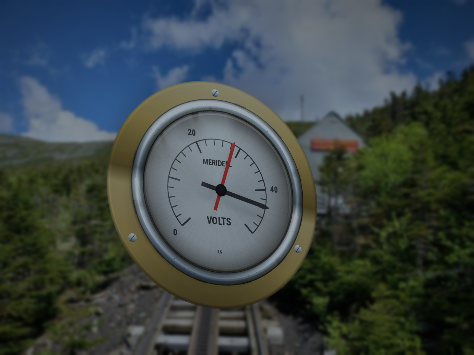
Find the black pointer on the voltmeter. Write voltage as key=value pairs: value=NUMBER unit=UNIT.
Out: value=44 unit=V
